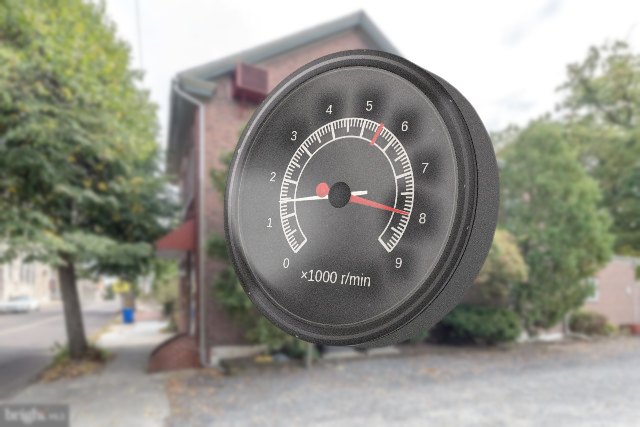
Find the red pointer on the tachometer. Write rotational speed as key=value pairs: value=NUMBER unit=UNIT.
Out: value=8000 unit=rpm
